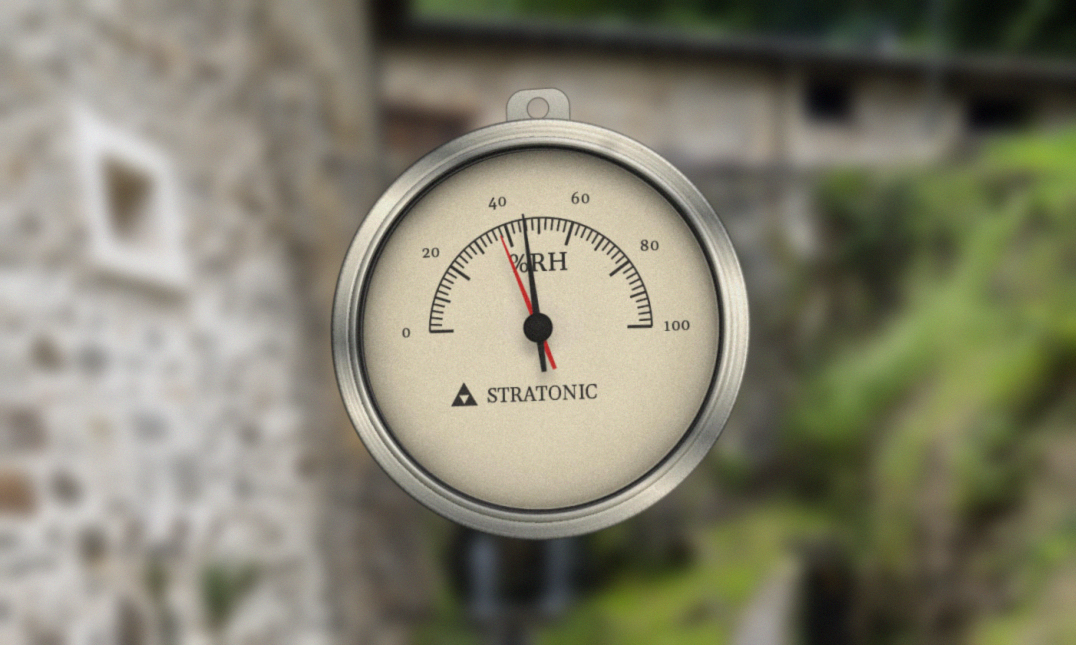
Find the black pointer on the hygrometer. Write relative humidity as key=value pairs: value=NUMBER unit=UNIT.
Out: value=46 unit=%
